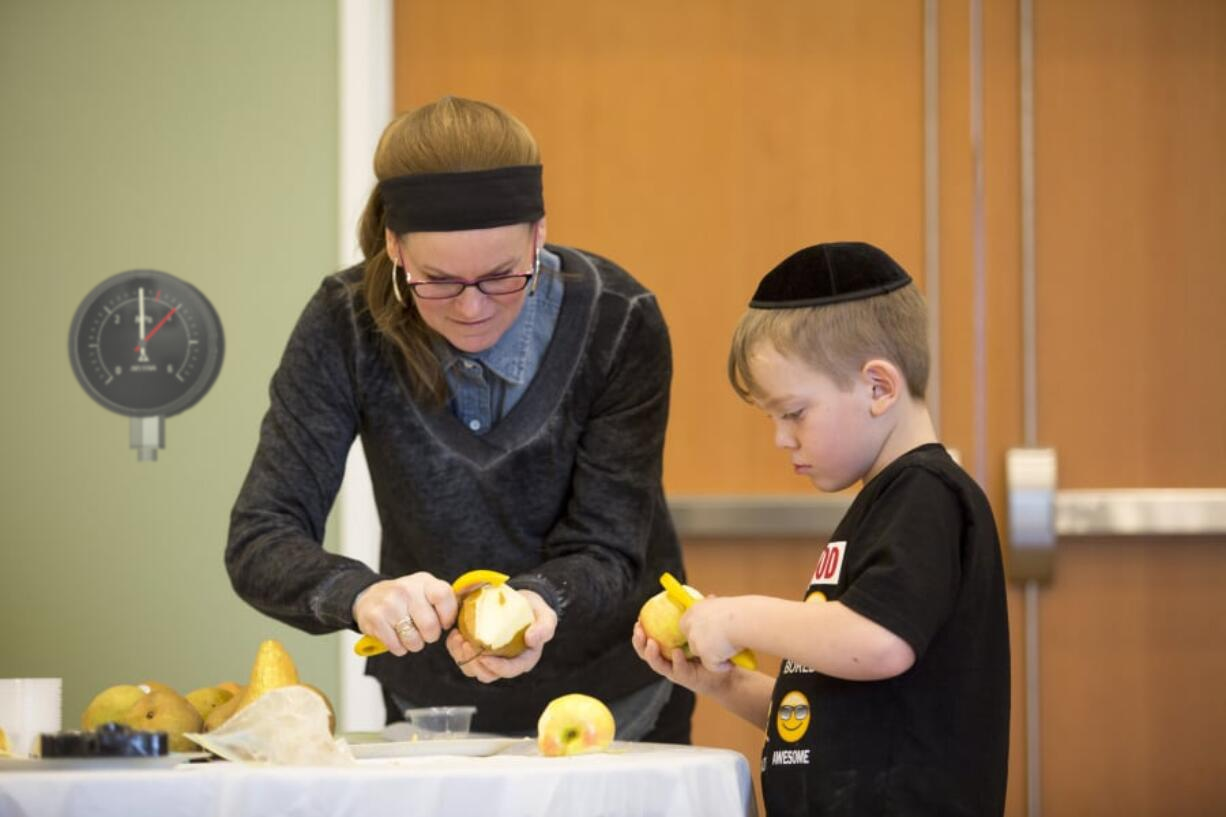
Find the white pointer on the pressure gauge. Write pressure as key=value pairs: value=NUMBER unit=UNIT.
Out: value=3 unit=MPa
